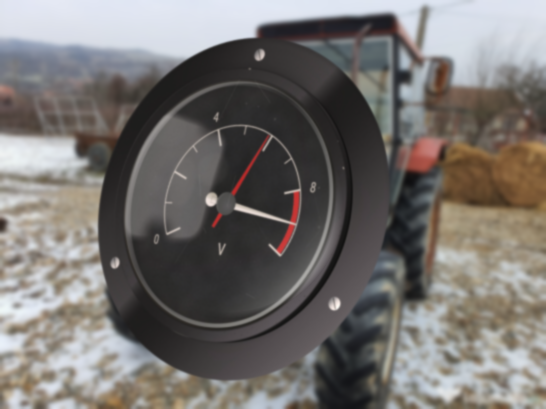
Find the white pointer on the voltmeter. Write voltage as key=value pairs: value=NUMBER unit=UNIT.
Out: value=9 unit=V
